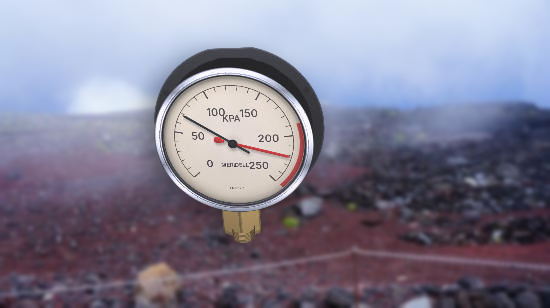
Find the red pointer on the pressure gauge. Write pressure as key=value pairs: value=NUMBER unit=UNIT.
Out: value=220 unit=kPa
